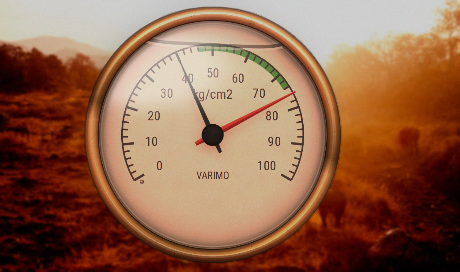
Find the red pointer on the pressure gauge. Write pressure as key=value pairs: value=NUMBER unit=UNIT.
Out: value=76 unit=kg/cm²
